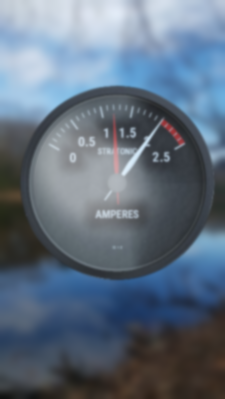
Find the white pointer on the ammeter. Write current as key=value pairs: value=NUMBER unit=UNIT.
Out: value=2 unit=A
